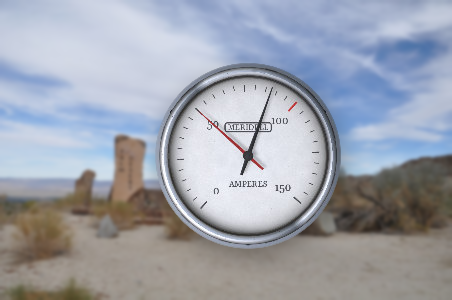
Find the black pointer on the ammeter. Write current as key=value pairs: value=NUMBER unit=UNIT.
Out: value=87.5 unit=A
